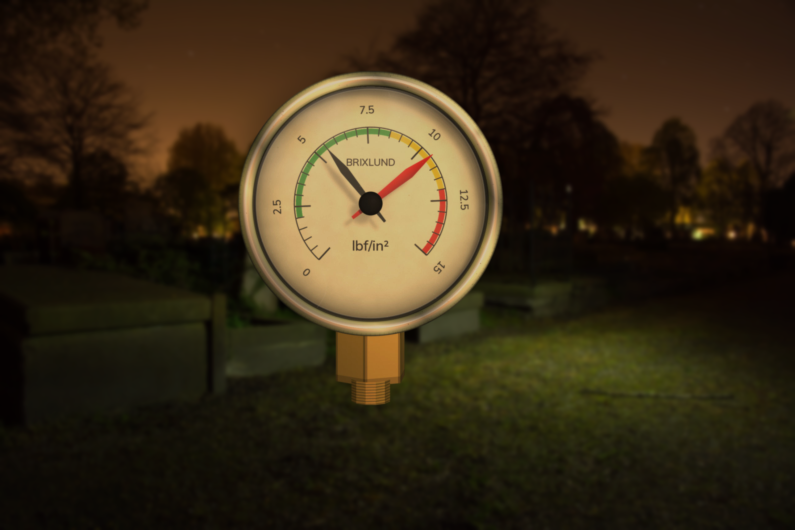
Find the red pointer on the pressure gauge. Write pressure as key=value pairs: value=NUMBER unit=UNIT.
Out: value=10.5 unit=psi
